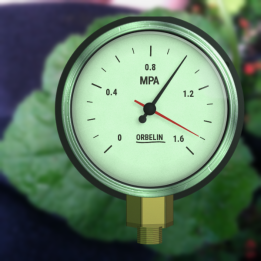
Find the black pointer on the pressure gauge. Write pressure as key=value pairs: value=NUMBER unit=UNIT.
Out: value=1 unit=MPa
